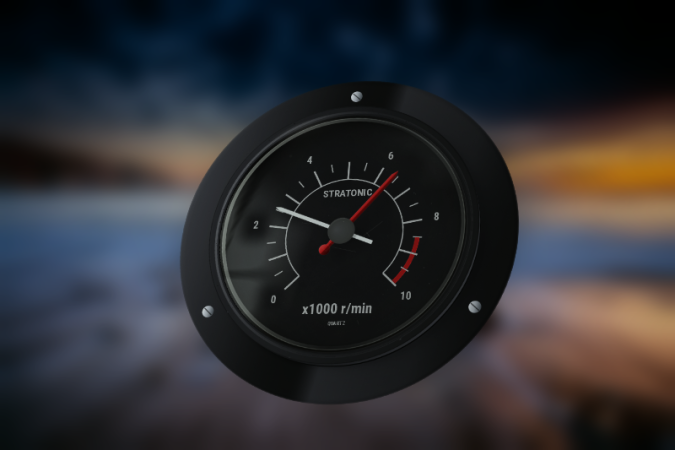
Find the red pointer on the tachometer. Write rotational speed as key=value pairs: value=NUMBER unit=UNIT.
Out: value=6500 unit=rpm
